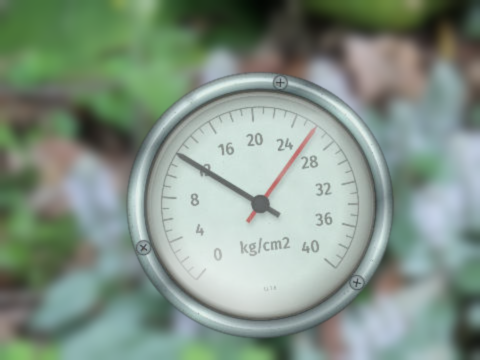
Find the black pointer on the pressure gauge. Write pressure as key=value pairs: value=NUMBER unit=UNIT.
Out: value=12 unit=kg/cm²
